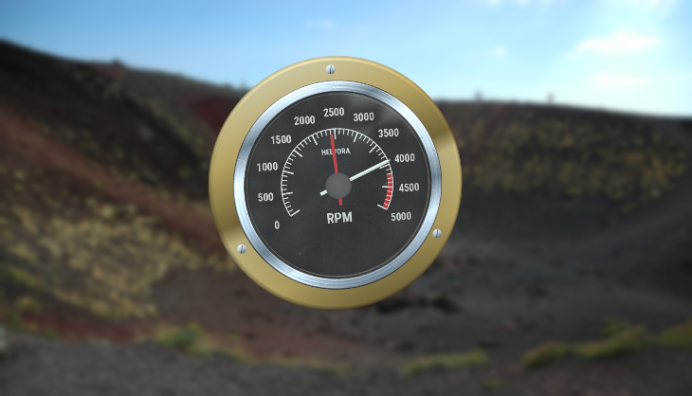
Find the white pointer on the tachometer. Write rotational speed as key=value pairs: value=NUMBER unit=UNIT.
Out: value=3900 unit=rpm
